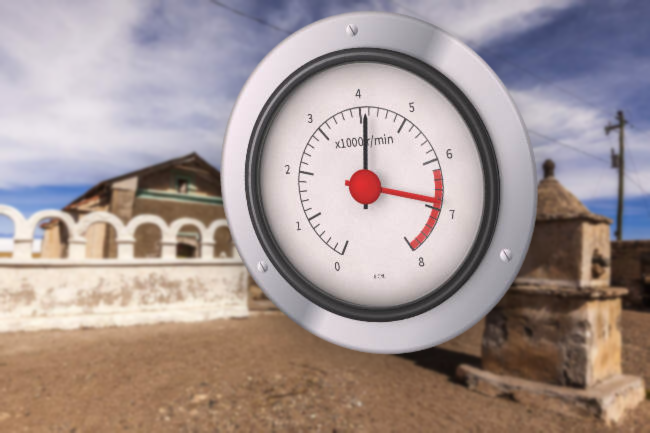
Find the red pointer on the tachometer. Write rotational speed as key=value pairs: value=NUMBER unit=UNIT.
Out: value=6800 unit=rpm
